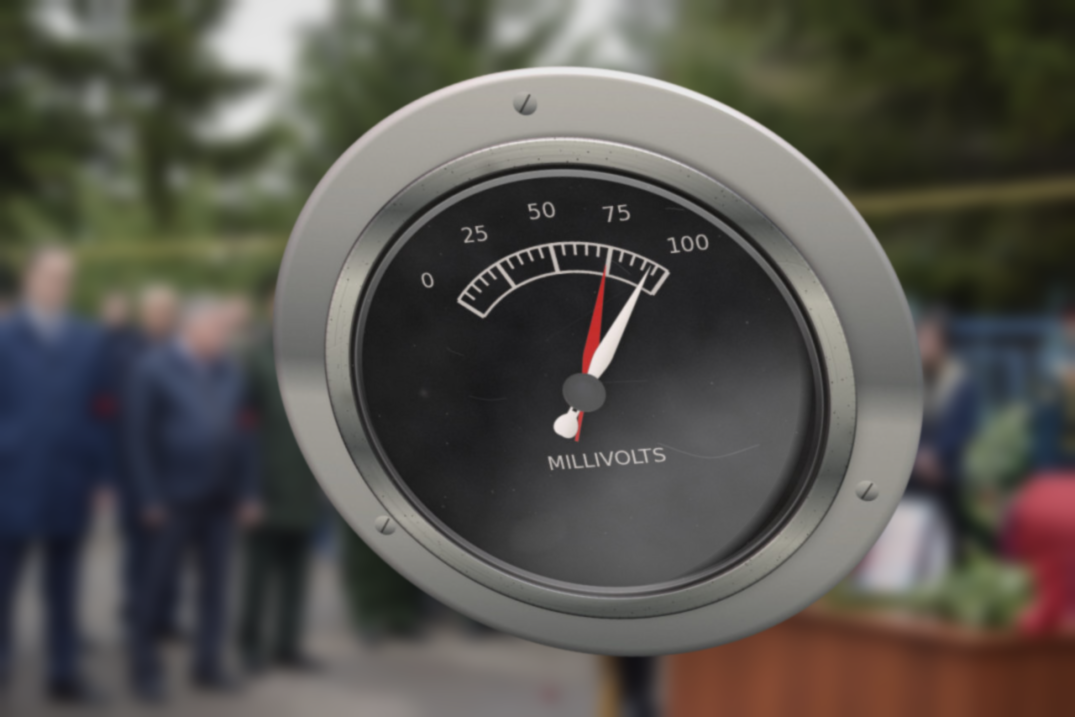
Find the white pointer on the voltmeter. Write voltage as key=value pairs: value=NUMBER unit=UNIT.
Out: value=92.5 unit=mV
